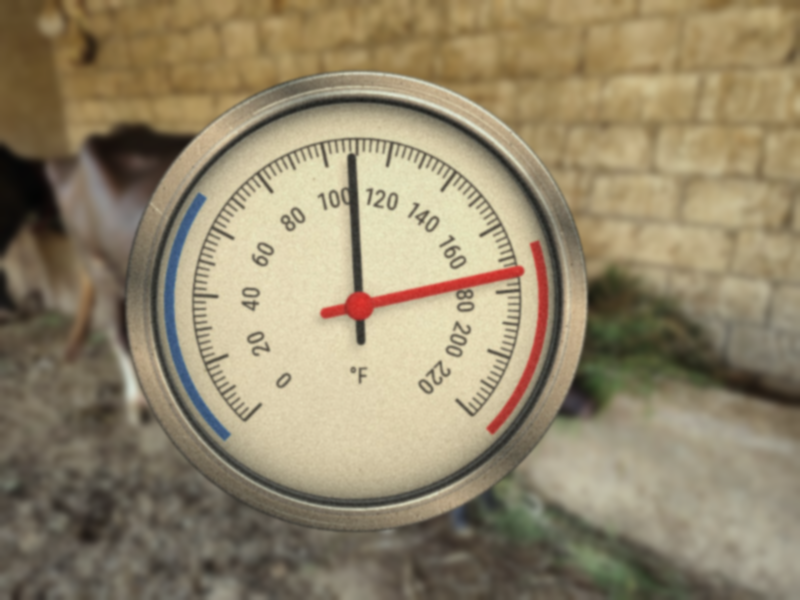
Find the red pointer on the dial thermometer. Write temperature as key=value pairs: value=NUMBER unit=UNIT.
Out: value=174 unit=°F
